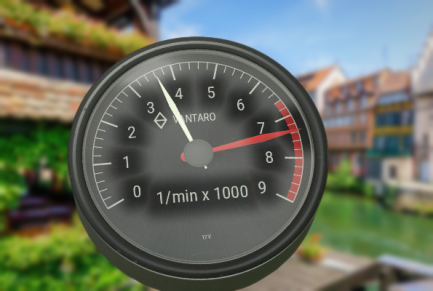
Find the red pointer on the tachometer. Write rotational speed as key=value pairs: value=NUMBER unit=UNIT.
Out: value=7400 unit=rpm
